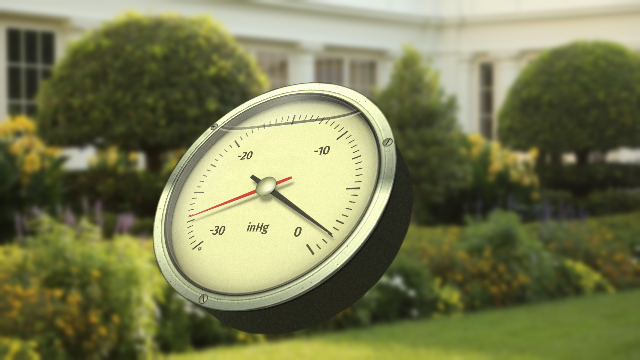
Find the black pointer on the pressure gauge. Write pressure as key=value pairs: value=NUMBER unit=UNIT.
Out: value=-1.5 unit=inHg
